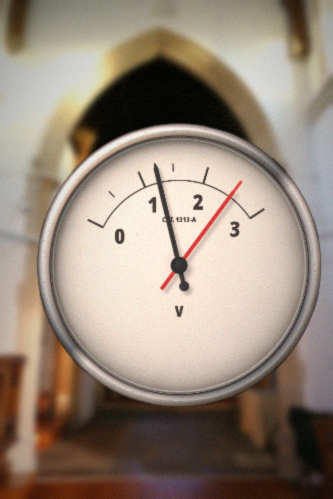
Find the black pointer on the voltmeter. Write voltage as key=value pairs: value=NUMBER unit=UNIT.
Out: value=1.25 unit=V
